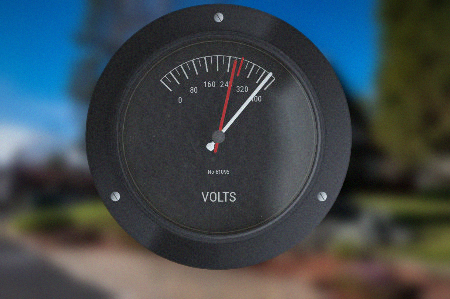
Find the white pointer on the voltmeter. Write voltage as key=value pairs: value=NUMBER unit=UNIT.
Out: value=380 unit=V
